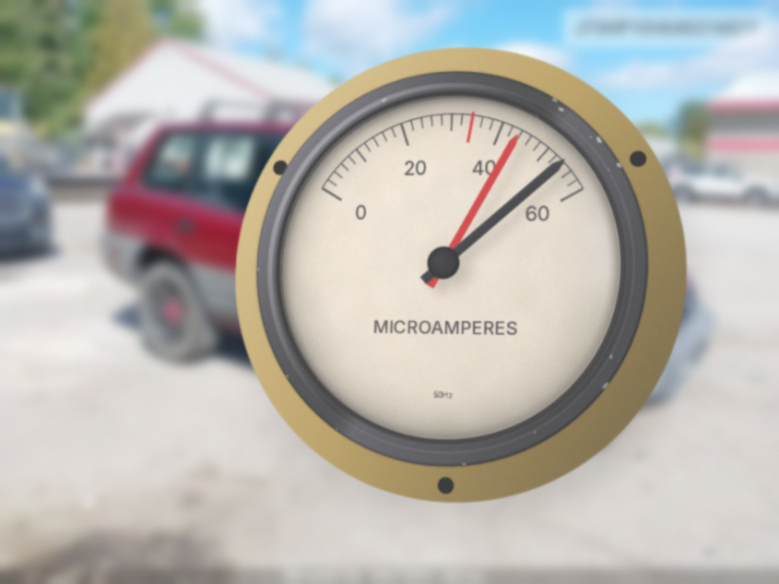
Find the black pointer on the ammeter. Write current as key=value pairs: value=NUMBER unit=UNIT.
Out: value=54 unit=µA
